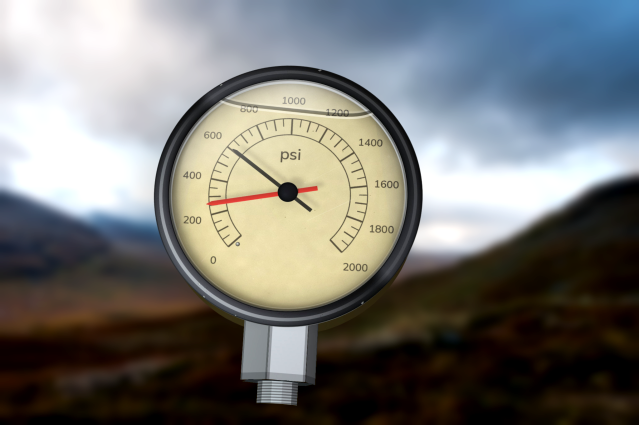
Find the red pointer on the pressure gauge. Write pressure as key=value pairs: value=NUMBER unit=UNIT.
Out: value=250 unit=psi
